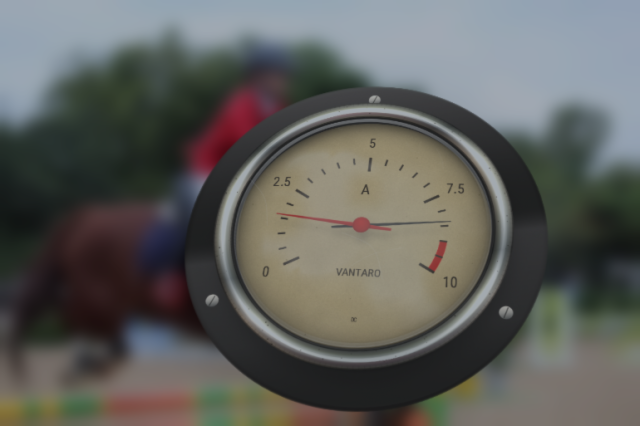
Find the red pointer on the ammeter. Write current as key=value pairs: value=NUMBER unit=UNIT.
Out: value=1.5 unit=A
